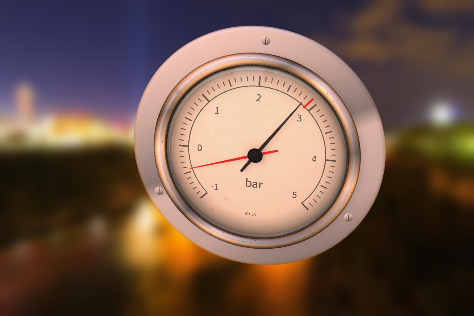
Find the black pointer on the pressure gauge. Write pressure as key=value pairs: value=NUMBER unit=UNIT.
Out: value=2.8 unit=bar
